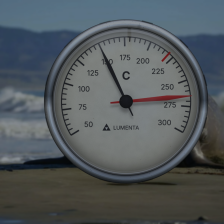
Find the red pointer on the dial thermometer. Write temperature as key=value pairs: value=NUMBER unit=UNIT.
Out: value=265 unit=°C
